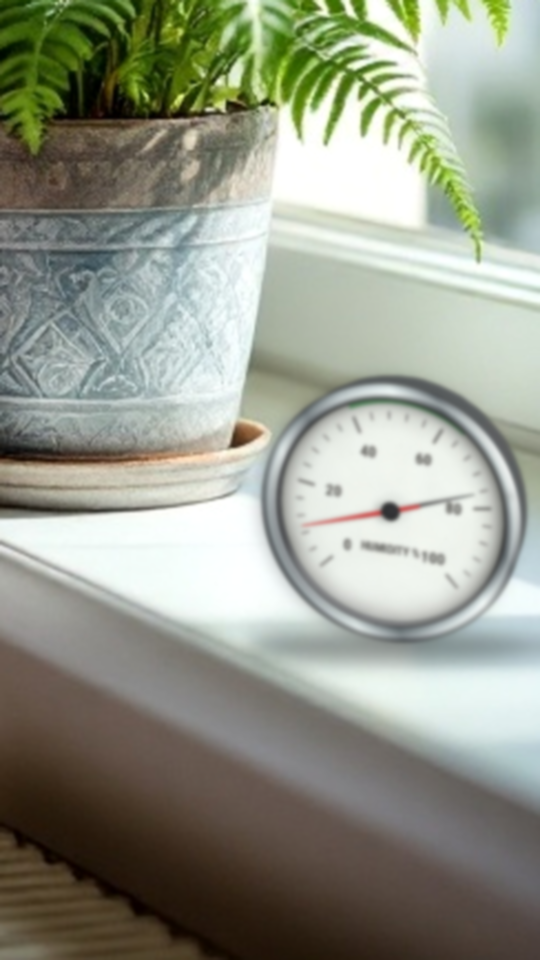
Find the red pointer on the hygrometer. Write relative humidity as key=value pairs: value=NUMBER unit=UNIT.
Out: value=10 unit=%
